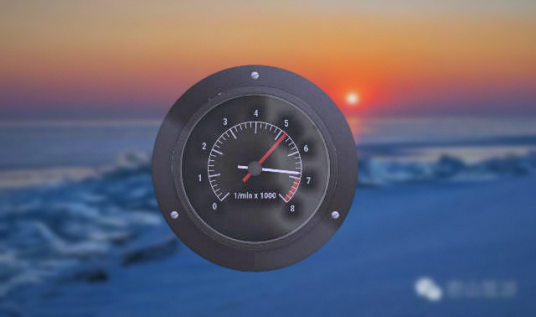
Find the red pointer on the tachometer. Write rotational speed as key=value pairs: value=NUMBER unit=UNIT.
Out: value=5200 unit=rpm
